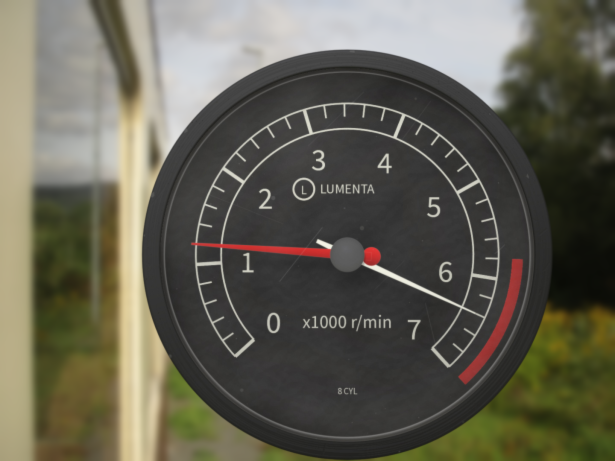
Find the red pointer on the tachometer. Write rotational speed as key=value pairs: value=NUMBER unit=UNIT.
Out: value=1200 unit=rpm
